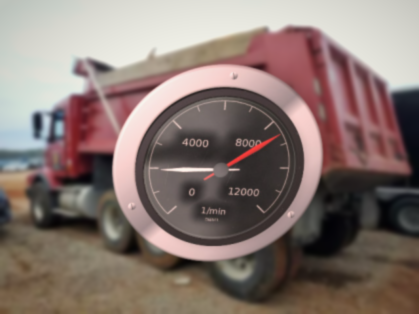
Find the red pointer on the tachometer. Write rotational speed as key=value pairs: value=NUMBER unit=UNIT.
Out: value=8500 unit=rpm
